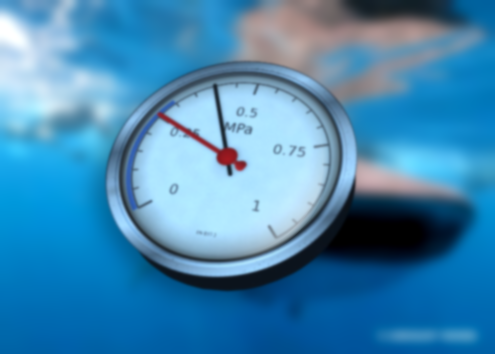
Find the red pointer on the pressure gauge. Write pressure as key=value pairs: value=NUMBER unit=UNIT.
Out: value=0.25 unit=MPa
